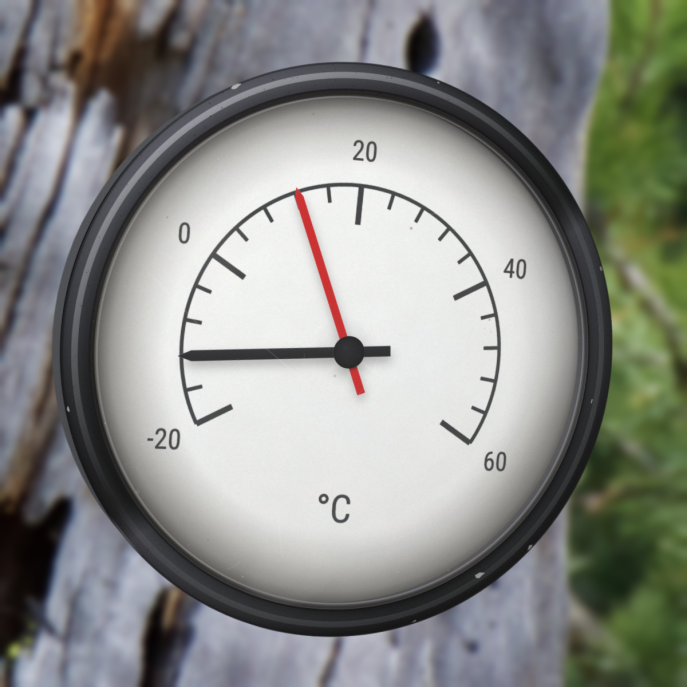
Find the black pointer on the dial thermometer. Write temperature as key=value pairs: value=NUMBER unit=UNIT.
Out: value=-12 unit=°C
